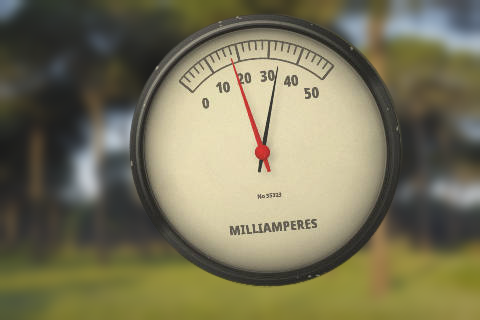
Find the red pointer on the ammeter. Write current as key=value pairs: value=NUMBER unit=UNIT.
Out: value=18 unit=mA
